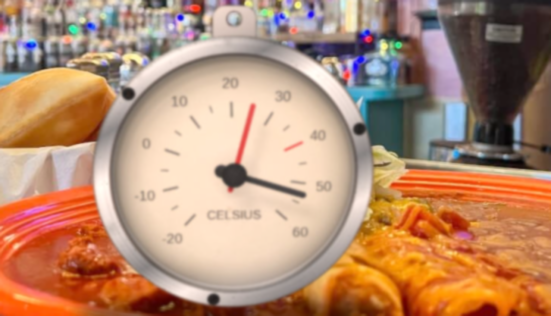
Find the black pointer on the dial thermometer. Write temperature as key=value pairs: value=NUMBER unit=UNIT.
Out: value=52.5 unit=°C
